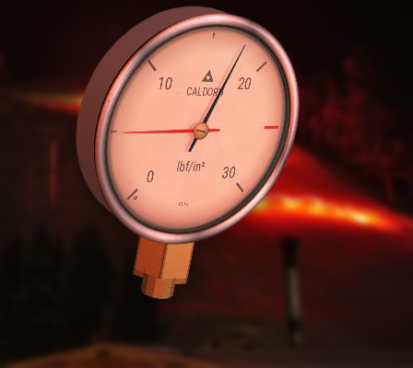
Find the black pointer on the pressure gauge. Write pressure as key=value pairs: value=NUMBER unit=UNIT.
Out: value=17.5 unit=psi
